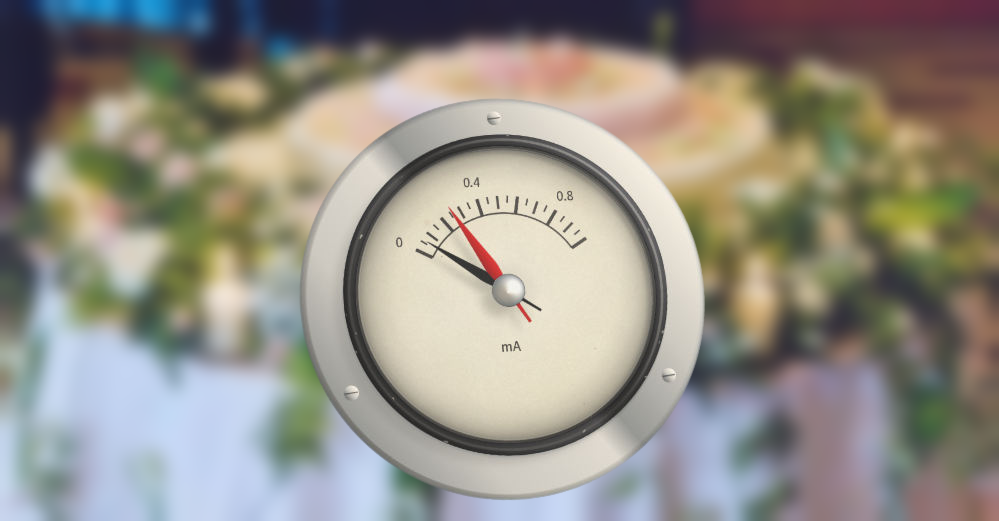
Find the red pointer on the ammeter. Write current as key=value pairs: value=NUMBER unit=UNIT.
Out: value=0.25 unit=mA
